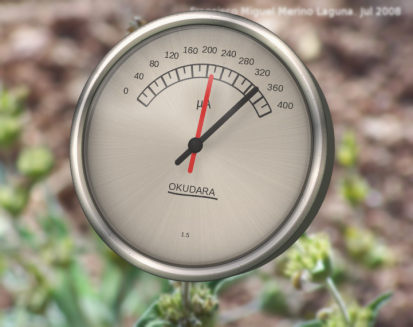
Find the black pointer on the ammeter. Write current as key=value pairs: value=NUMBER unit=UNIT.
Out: value=340 unit=µA
